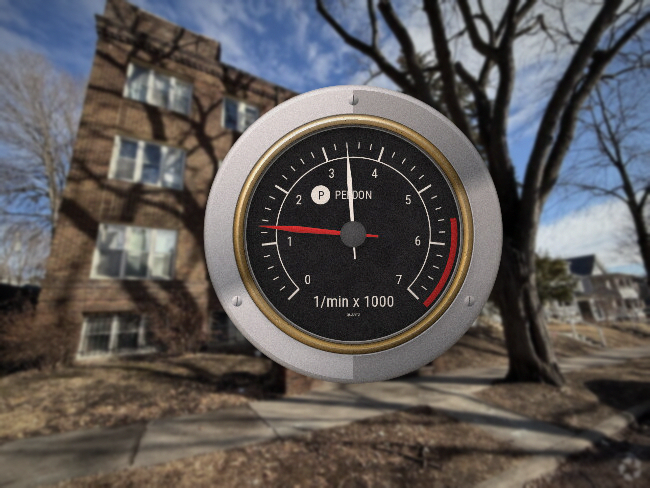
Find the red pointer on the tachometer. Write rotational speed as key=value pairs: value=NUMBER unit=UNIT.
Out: value=1300 unit=rpm
